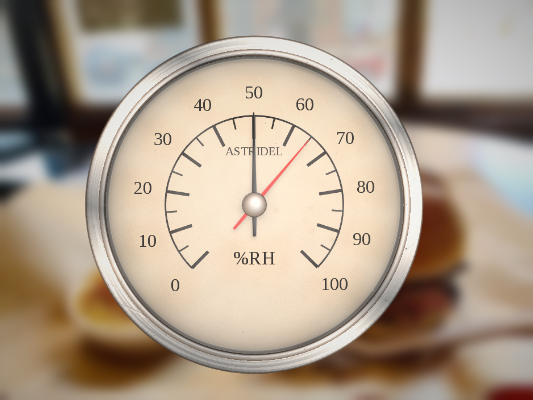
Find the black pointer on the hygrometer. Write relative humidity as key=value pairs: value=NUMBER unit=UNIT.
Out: value=50 unit=%
